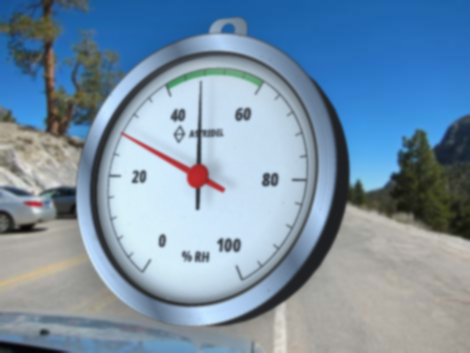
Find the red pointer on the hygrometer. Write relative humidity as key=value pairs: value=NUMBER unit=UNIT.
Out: value=28 unit=%
